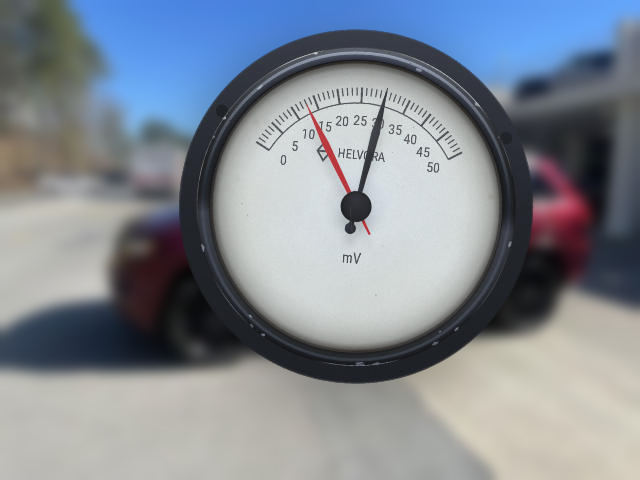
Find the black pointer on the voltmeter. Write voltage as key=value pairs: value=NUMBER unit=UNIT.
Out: value=30 unit=mV
